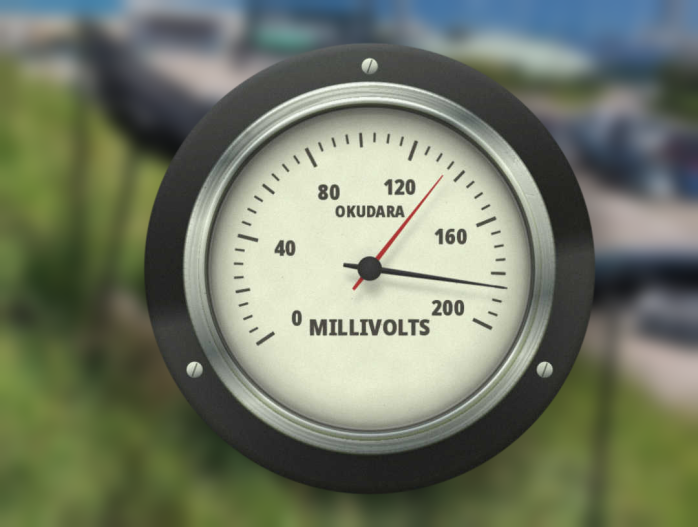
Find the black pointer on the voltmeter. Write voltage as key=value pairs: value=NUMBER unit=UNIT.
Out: value=185 unit=mV
